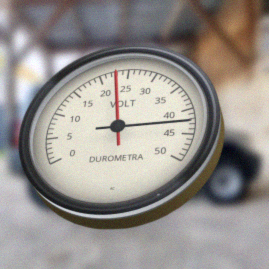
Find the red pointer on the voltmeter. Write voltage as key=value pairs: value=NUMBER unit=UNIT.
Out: value=23 unit=V
